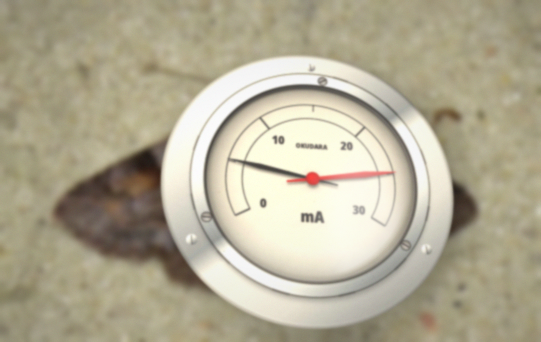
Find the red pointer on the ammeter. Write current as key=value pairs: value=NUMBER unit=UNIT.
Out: value=25 unit=mA
